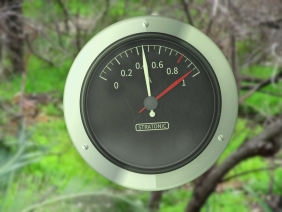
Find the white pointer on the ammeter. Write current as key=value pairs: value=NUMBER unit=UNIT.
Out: value=0.45 unit=A
